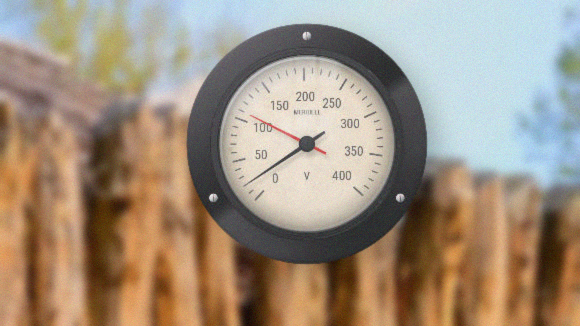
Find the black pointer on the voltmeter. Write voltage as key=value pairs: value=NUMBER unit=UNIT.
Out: value=20 unit=V
